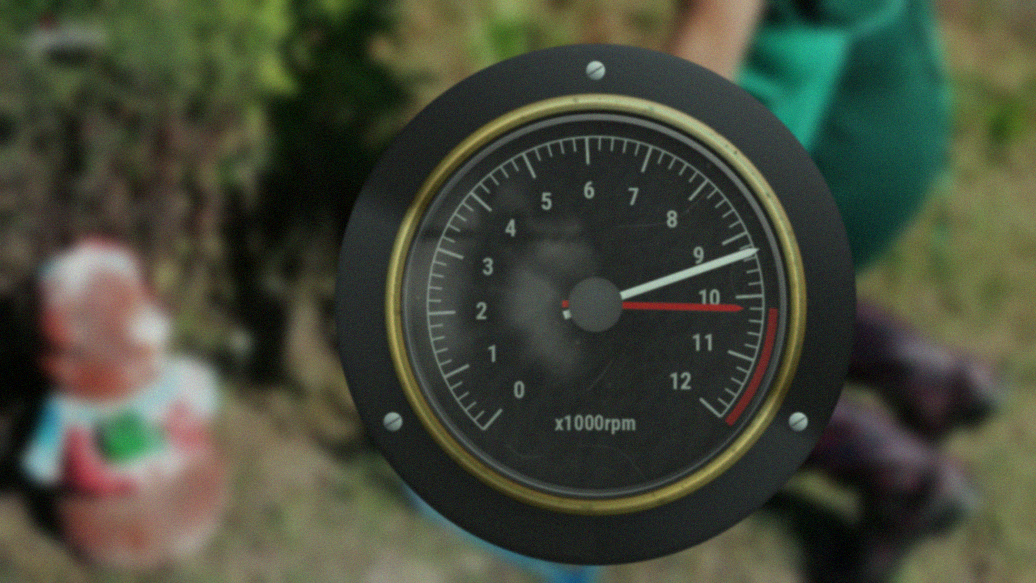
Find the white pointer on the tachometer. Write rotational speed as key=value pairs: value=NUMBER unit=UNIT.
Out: value=9300 unit=rpm
